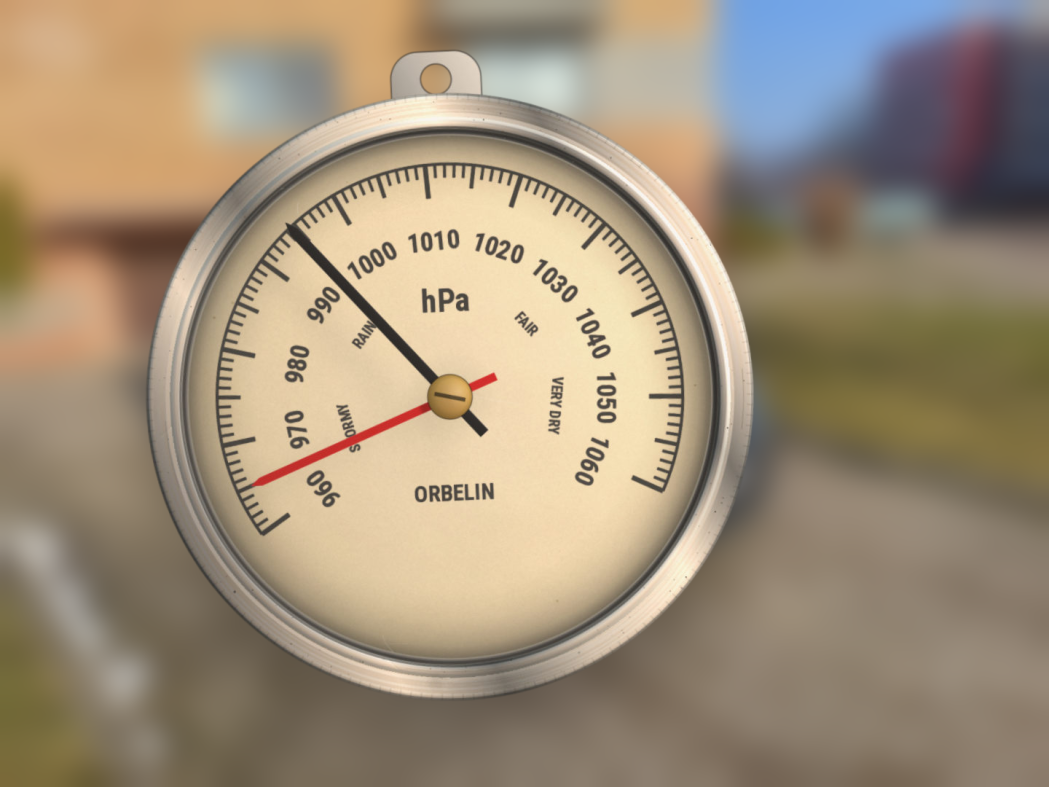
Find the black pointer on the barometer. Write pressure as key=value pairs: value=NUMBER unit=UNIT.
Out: value=994.5 unit=hPa
